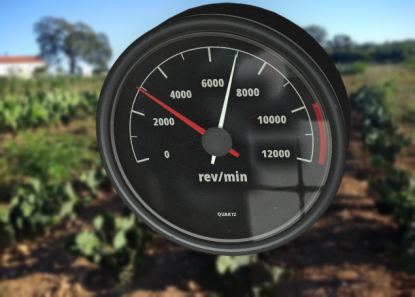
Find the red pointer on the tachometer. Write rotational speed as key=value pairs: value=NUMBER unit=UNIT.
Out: value=3000 unit=rpm
